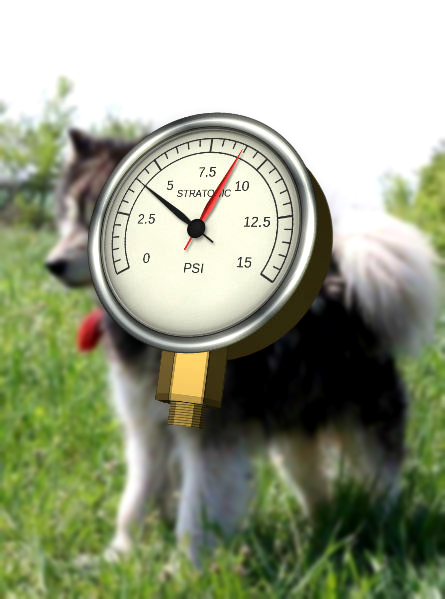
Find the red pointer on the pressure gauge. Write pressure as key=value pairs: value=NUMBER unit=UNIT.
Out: value=9 unit=psi
